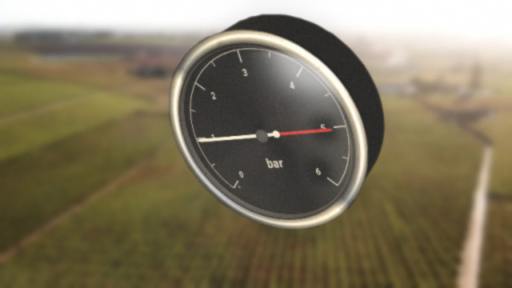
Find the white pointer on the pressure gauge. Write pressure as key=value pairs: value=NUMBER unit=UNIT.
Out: value=1 unit=bar
